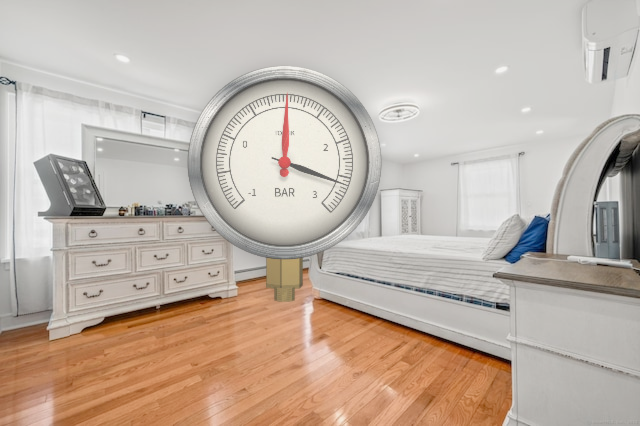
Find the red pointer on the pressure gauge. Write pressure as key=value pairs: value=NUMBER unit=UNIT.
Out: value=1 unit=bar
